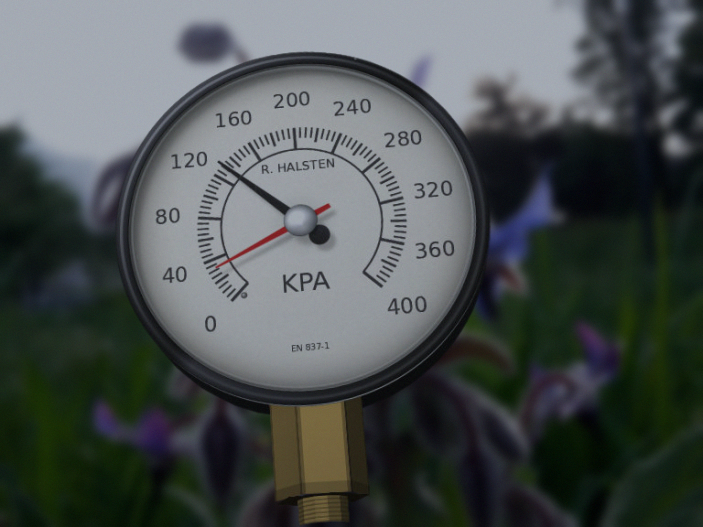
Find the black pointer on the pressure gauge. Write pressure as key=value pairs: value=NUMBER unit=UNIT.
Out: value=130 unit=kPa
